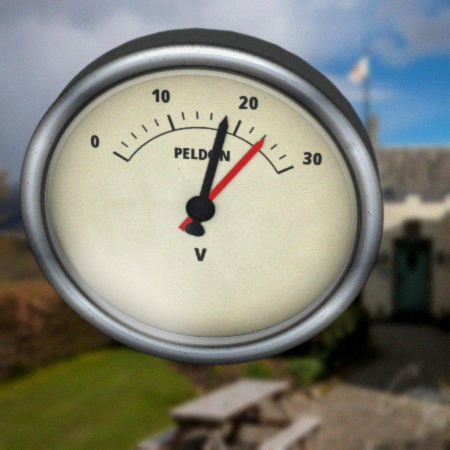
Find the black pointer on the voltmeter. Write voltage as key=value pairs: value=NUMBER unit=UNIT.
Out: value=18 unit=V
